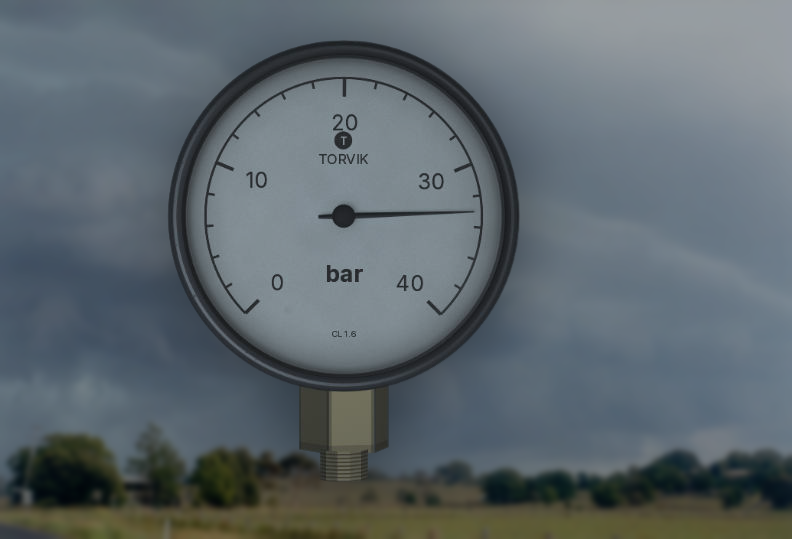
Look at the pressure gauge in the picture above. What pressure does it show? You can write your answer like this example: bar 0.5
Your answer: bar 33
